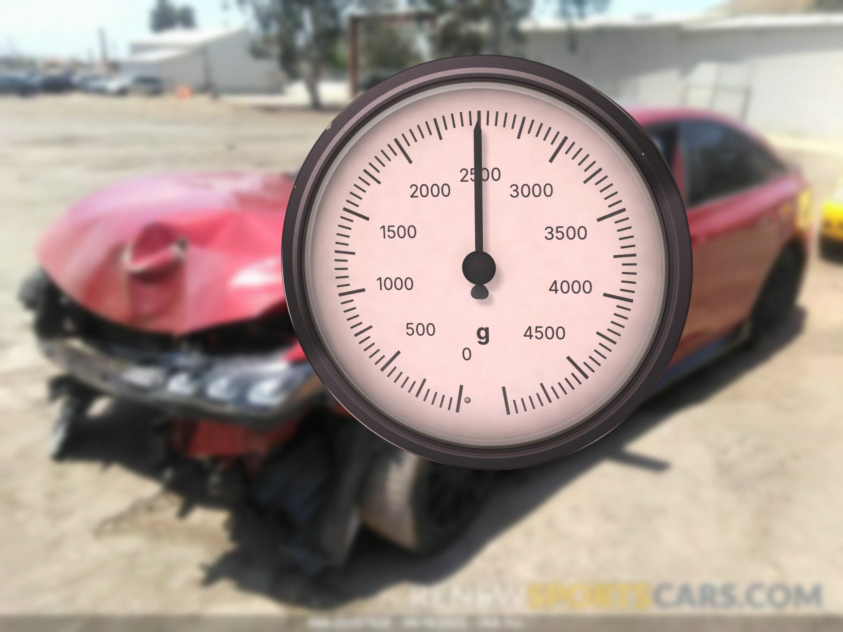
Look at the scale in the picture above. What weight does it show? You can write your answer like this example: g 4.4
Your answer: g 2500
